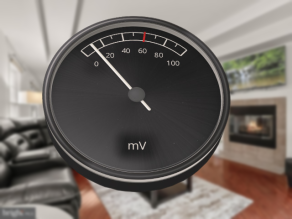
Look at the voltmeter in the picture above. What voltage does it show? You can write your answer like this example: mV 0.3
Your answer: mV 10
